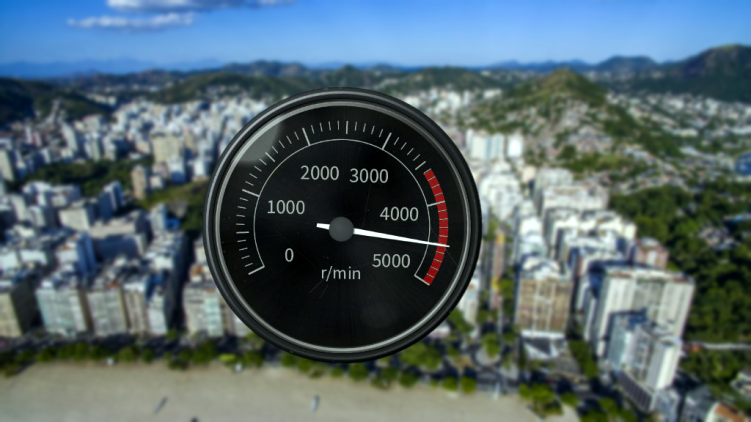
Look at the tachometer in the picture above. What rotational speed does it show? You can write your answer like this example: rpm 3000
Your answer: rpm 4500
